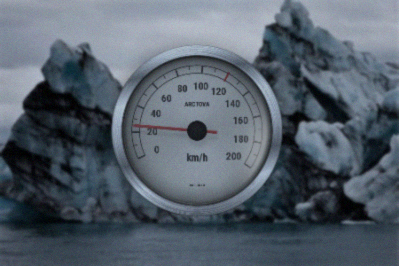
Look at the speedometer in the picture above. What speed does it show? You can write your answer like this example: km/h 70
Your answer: km/h 25
